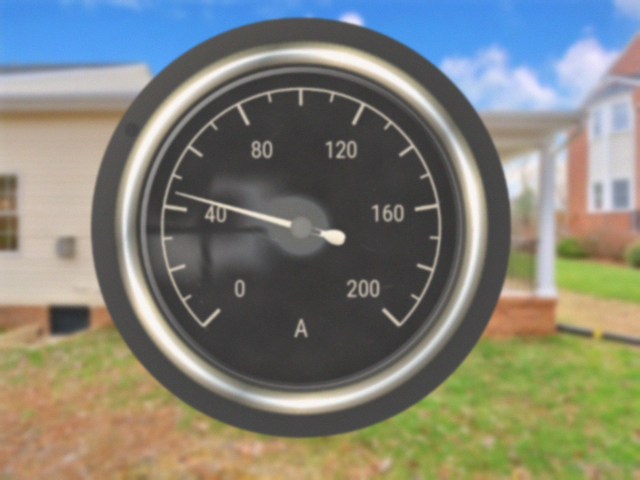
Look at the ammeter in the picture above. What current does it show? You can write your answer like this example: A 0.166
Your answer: A 45
